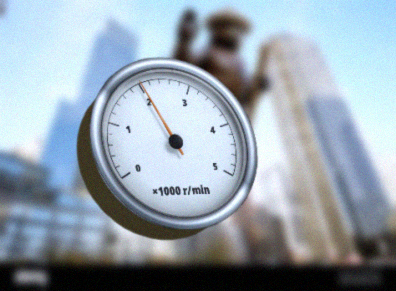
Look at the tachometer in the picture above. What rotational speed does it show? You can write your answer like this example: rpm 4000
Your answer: rpm 2000
